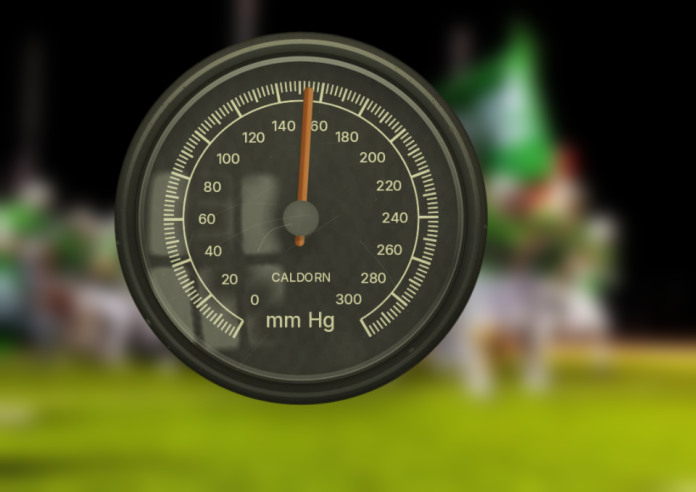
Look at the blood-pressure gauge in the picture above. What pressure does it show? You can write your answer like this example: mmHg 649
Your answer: mmHg 154
